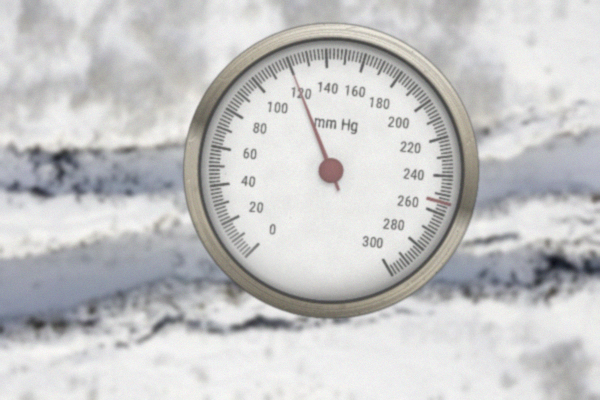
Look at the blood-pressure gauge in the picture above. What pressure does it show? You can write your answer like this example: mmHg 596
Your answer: mmHg 120
